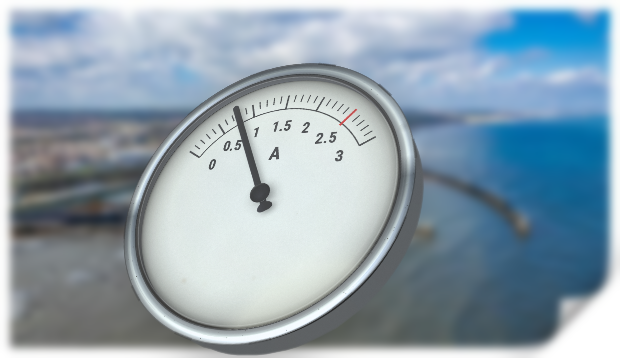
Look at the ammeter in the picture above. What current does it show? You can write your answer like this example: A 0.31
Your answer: A 0.8
